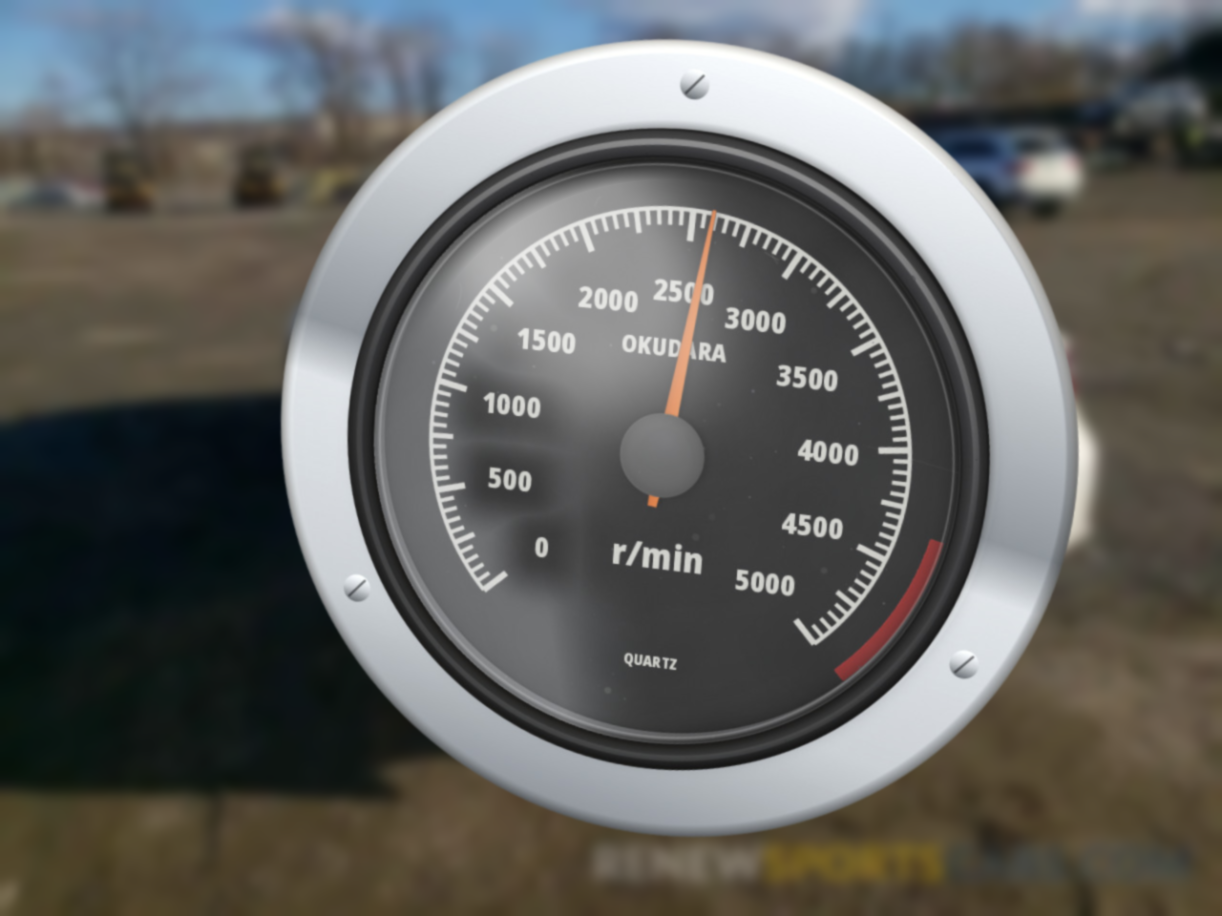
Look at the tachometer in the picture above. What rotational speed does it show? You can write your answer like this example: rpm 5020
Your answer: rpm 2600
